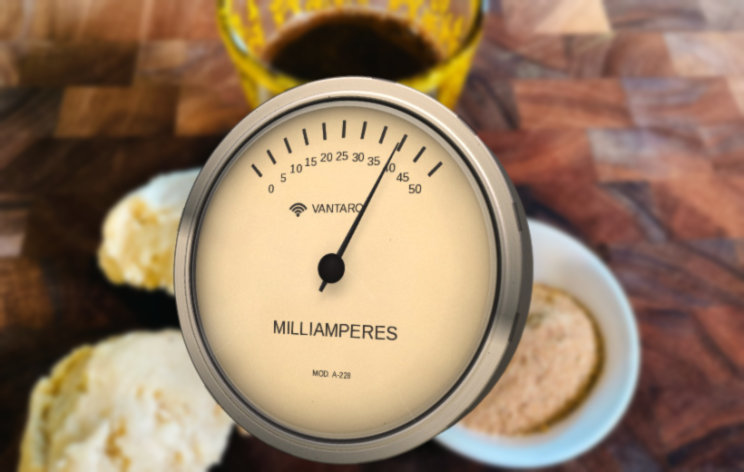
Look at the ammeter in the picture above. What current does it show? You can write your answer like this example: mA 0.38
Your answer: mA 40
